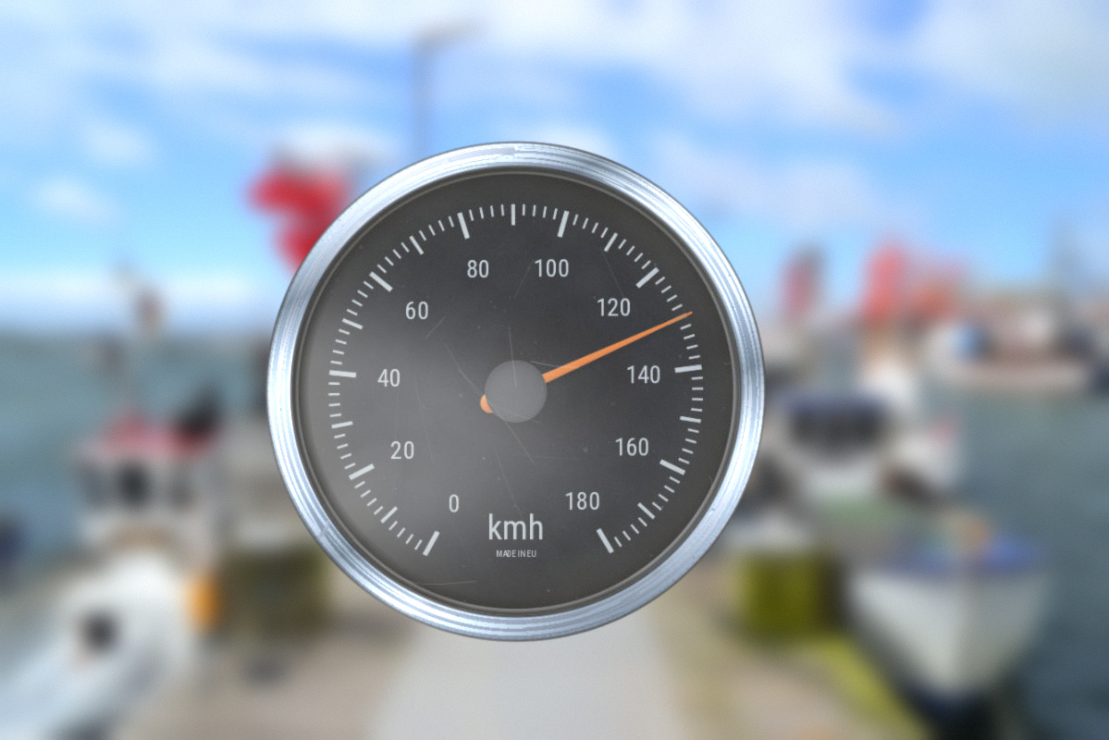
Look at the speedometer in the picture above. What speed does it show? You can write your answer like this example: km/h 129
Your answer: km/h 130
